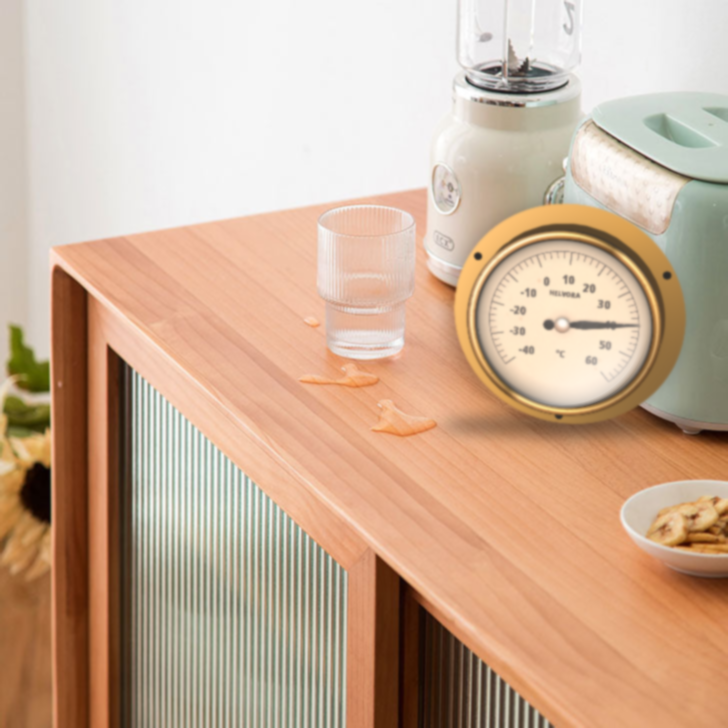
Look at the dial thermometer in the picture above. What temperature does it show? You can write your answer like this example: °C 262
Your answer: °C 40
